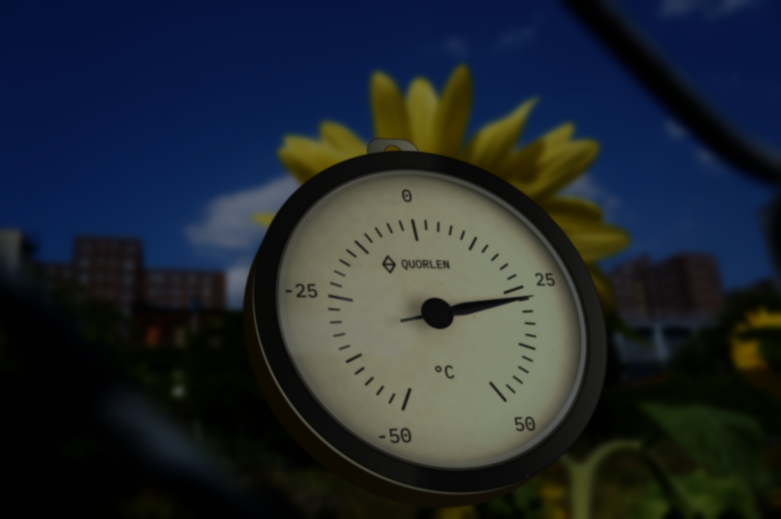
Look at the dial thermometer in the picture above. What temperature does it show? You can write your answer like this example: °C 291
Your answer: °C 27.5
